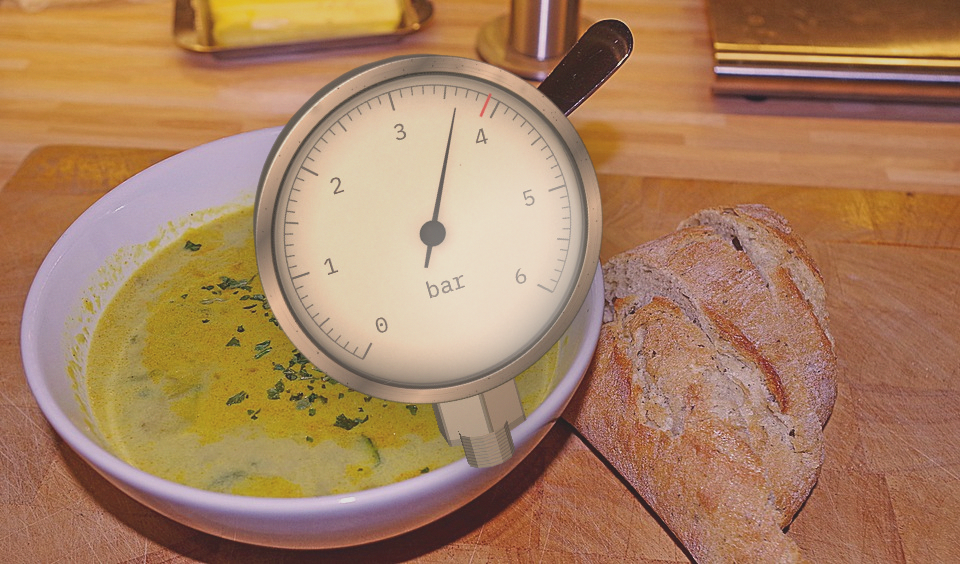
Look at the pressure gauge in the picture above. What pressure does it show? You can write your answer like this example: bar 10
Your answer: bar 3.6
